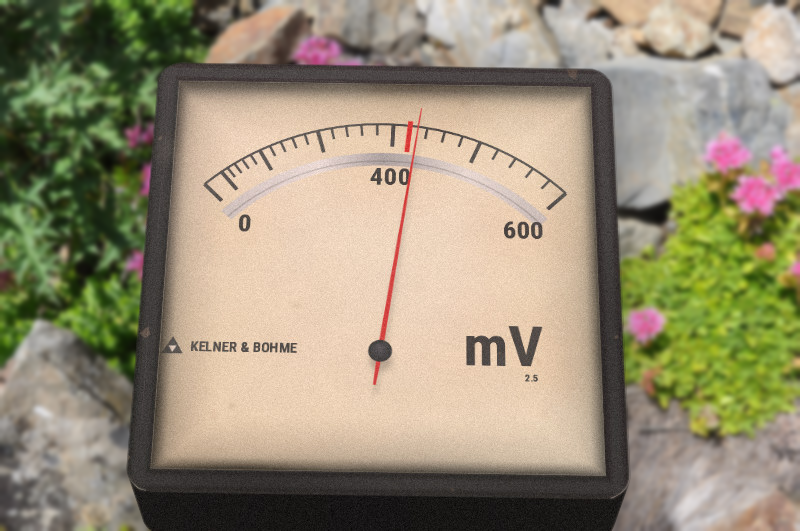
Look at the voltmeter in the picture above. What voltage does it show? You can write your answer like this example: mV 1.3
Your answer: mV 430
